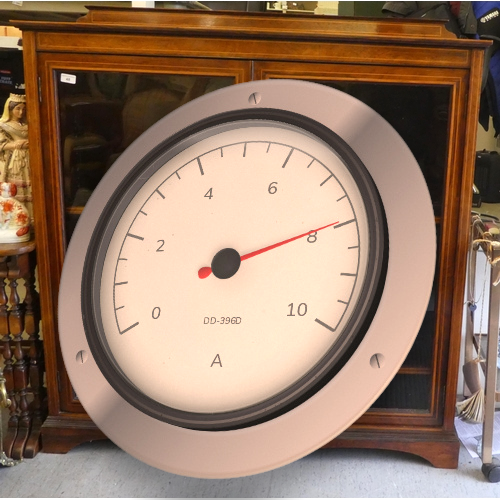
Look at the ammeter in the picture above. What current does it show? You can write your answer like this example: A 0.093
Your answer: A 8
